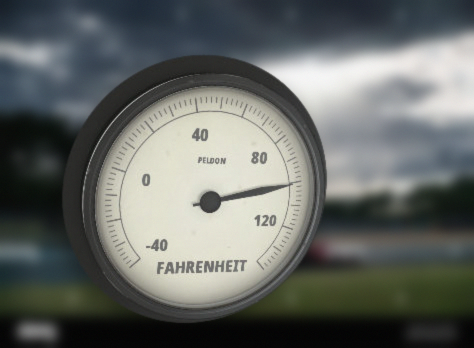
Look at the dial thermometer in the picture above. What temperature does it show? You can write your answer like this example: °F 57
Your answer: °F 100
